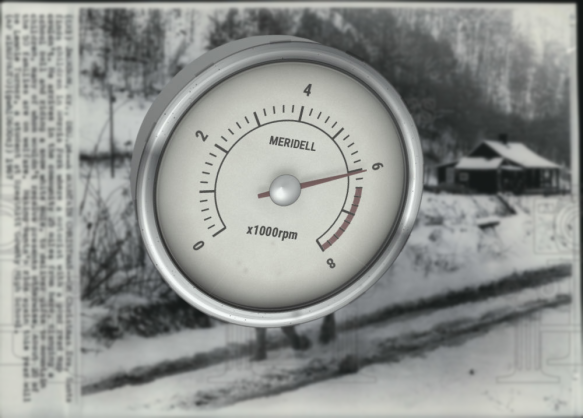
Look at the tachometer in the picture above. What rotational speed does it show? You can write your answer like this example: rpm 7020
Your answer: rpm 6000
